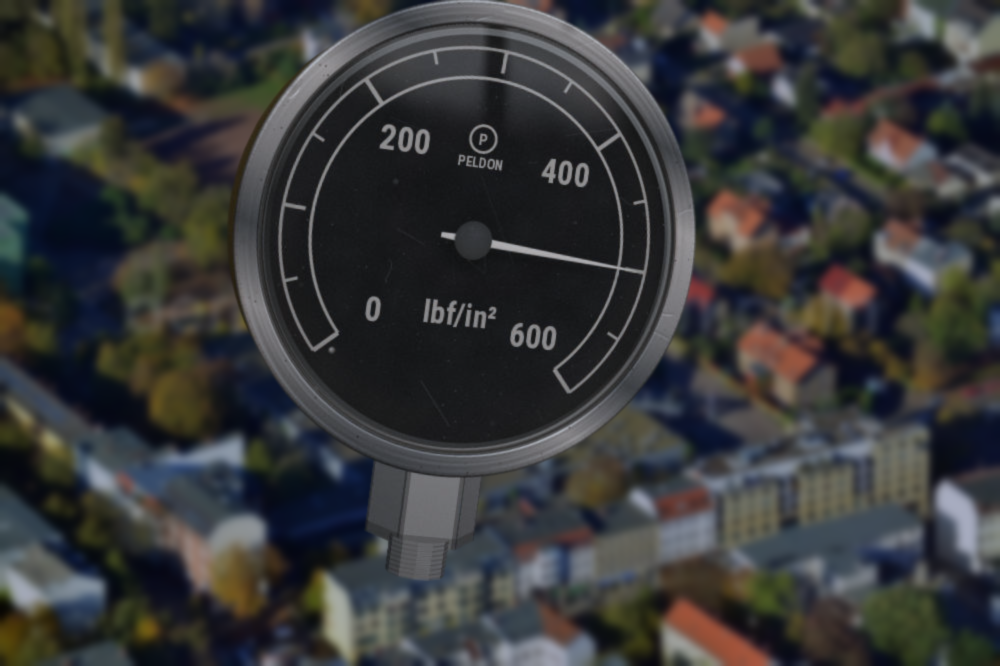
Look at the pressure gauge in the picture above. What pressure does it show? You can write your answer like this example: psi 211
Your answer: psi 500
